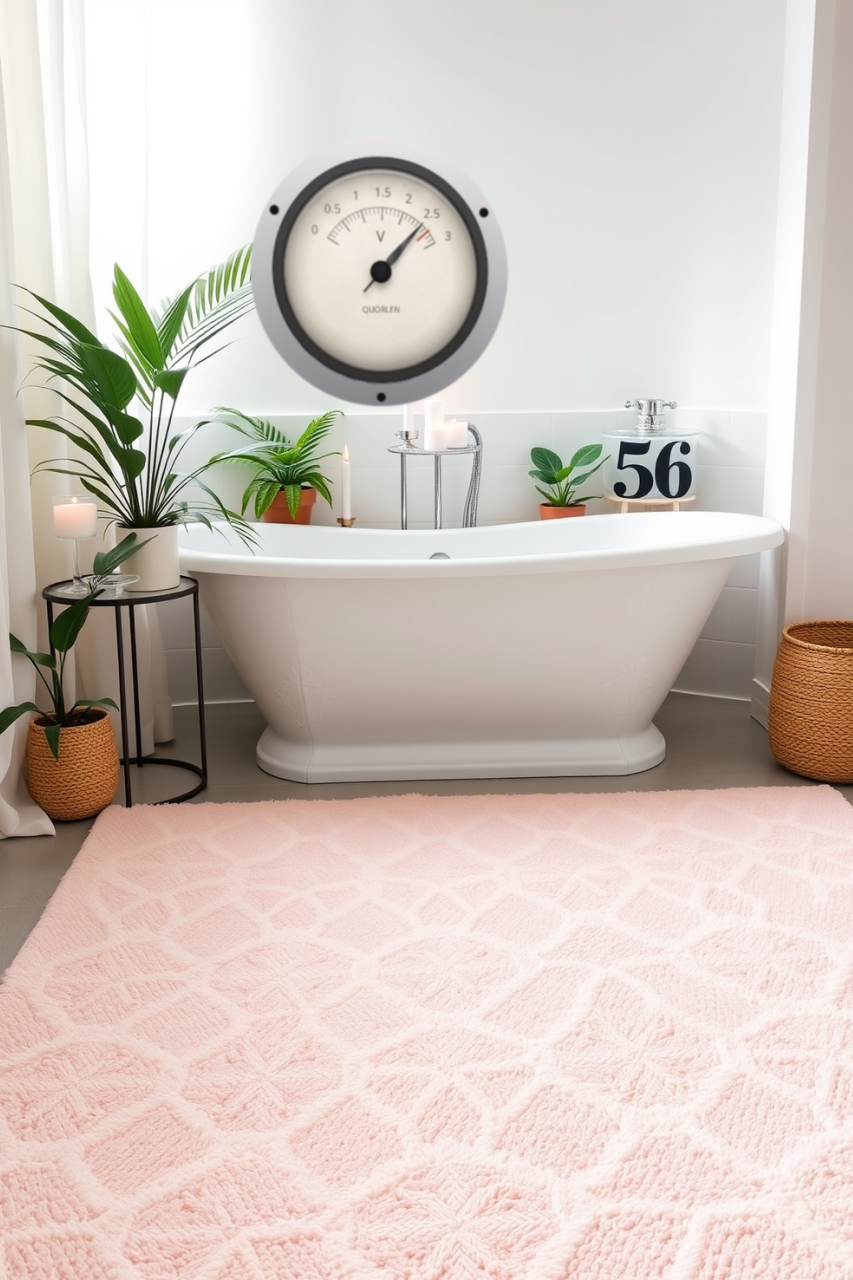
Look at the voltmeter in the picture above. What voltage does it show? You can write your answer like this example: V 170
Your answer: V 2.5
